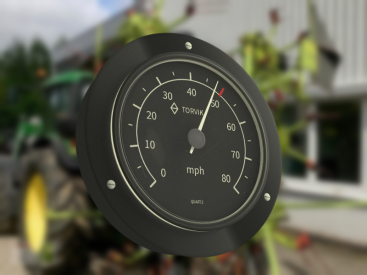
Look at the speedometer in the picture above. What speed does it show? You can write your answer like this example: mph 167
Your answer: mph 47.5
